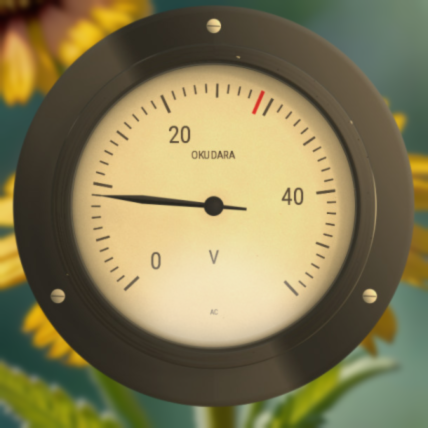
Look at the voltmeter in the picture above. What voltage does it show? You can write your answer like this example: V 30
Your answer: V 9
